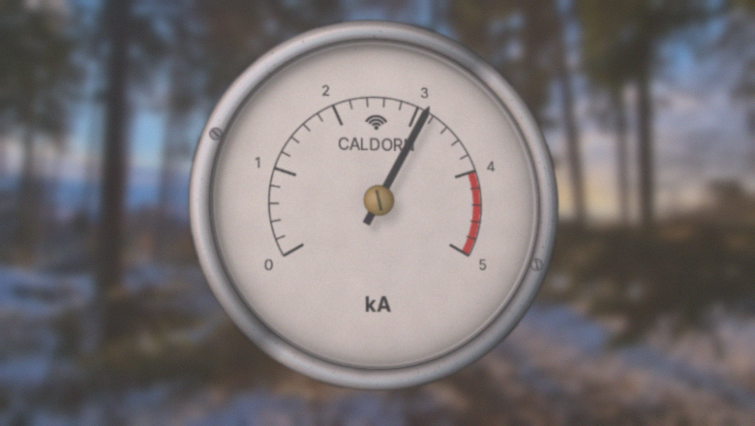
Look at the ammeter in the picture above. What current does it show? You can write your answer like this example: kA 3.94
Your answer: kA 3.1
